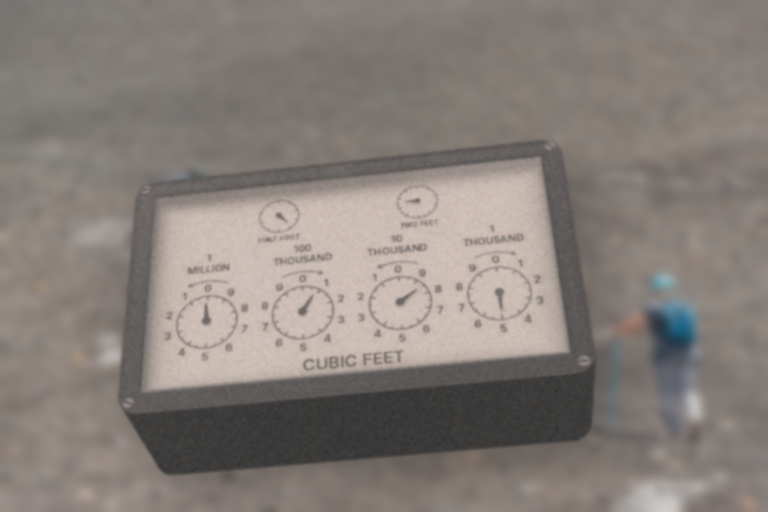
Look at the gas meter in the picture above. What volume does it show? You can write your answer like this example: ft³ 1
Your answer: ft³ 8500
